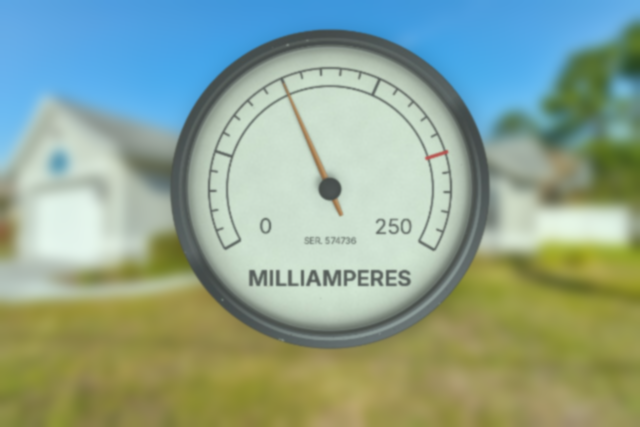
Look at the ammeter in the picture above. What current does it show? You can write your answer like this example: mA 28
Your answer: mA 100
